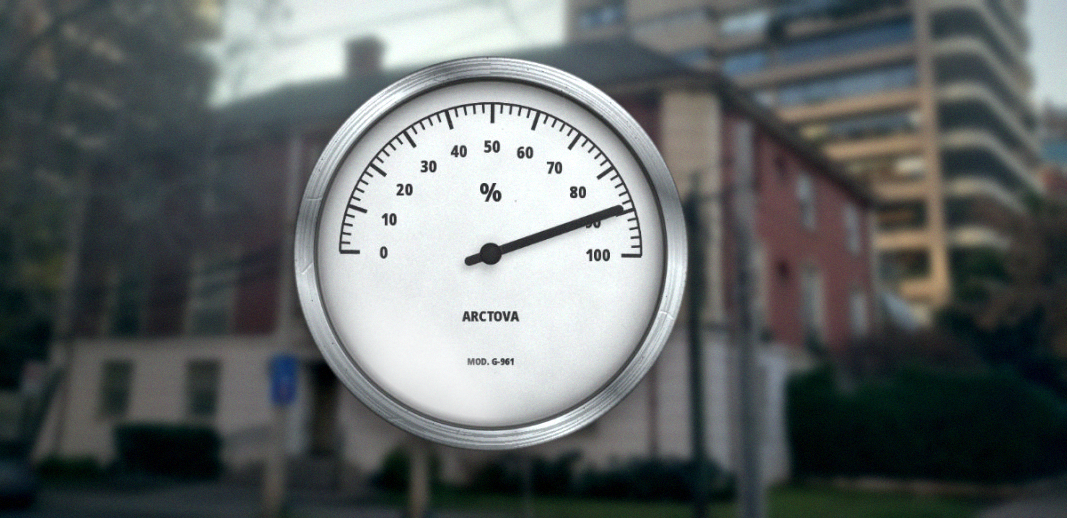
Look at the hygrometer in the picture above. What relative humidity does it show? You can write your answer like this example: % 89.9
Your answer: % 89
